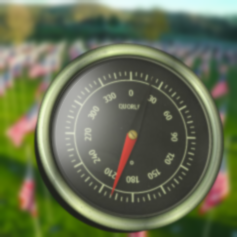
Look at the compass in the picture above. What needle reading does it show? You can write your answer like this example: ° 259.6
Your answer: ° 200
